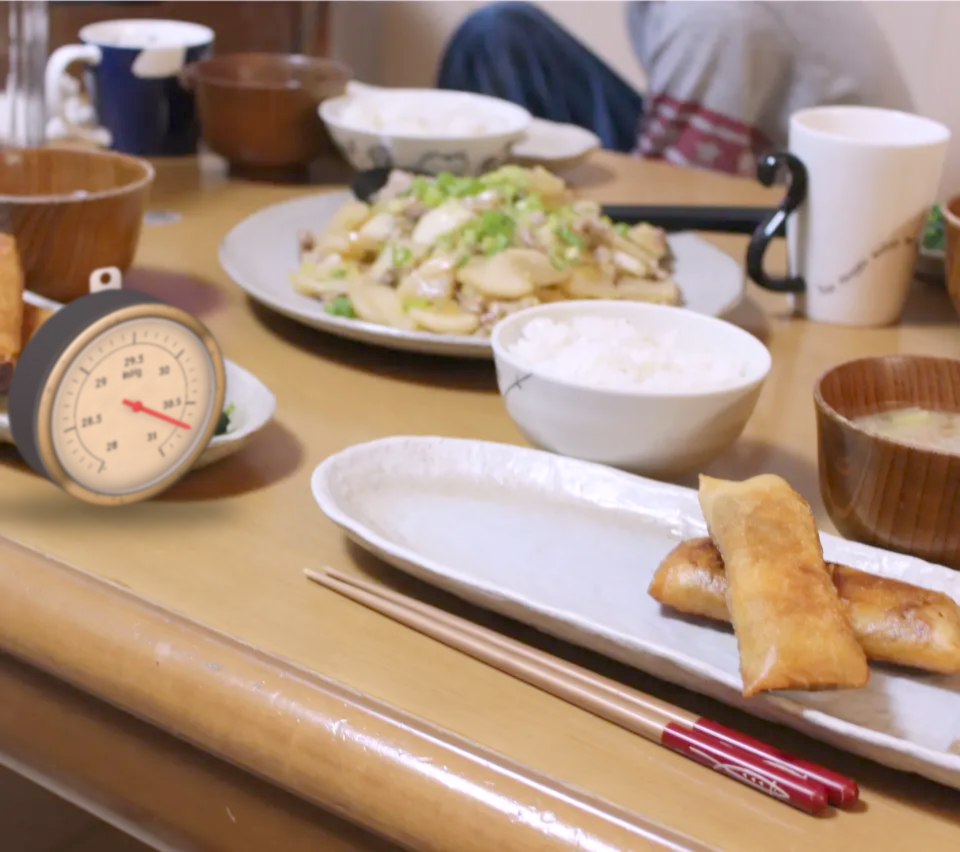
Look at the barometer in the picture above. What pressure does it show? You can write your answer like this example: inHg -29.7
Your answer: inHg 30.7
